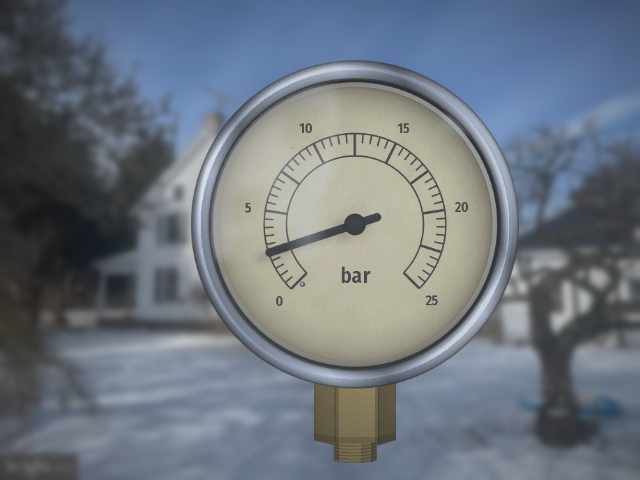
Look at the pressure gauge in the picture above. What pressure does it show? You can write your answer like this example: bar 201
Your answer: bar 2.5
